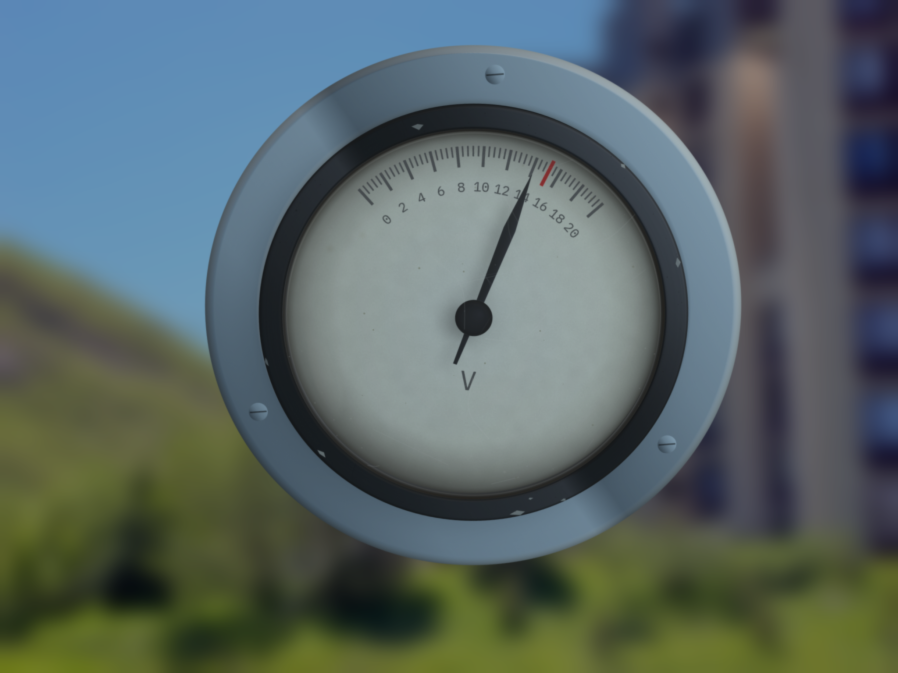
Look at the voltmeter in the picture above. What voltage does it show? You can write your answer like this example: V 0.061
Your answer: V 14
